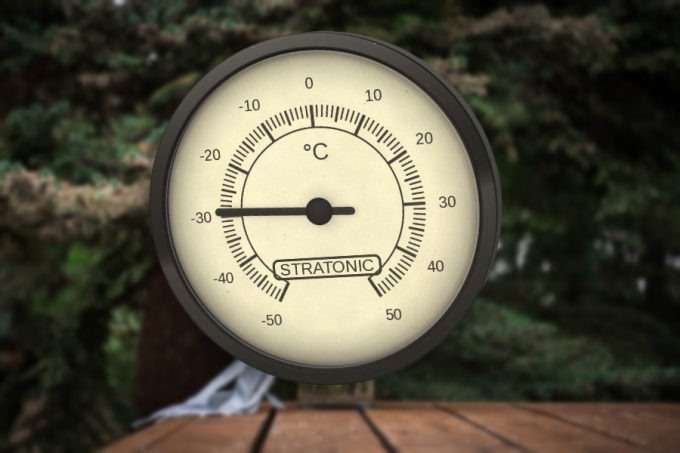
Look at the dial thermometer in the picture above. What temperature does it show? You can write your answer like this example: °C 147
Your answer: °C -29
